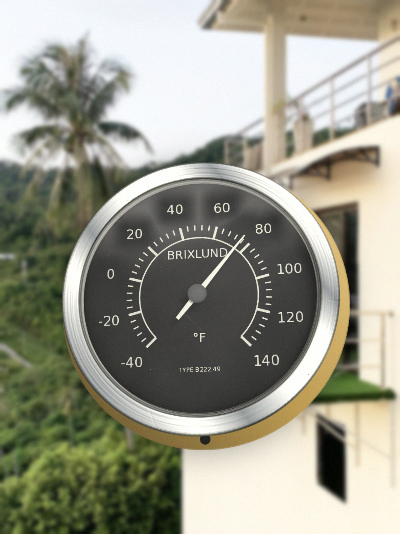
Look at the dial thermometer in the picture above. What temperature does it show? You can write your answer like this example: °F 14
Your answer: °F 76
